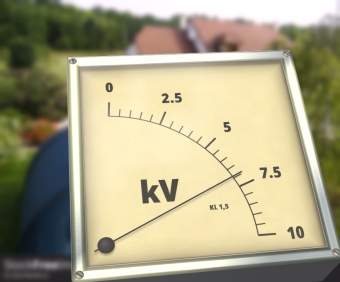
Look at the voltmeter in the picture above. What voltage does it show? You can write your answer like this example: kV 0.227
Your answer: kV 7
